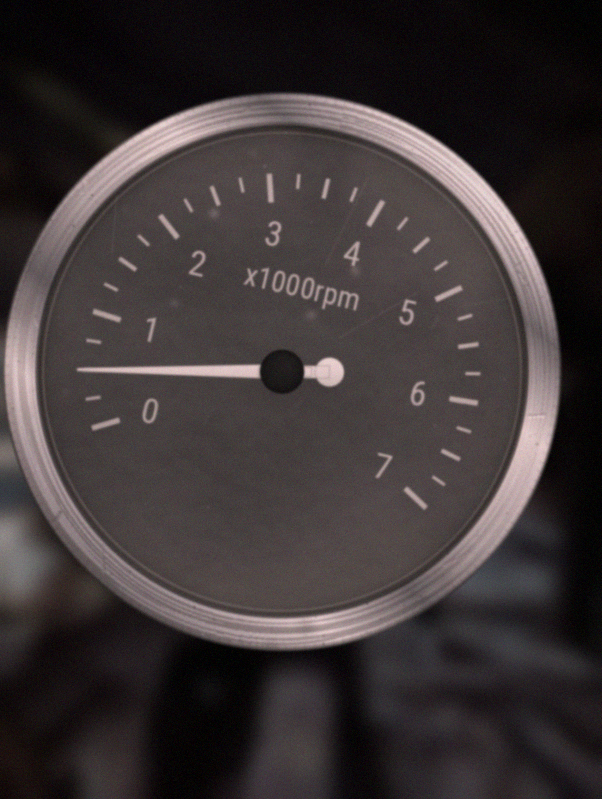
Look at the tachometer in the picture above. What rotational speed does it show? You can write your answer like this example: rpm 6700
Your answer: rpm 500
